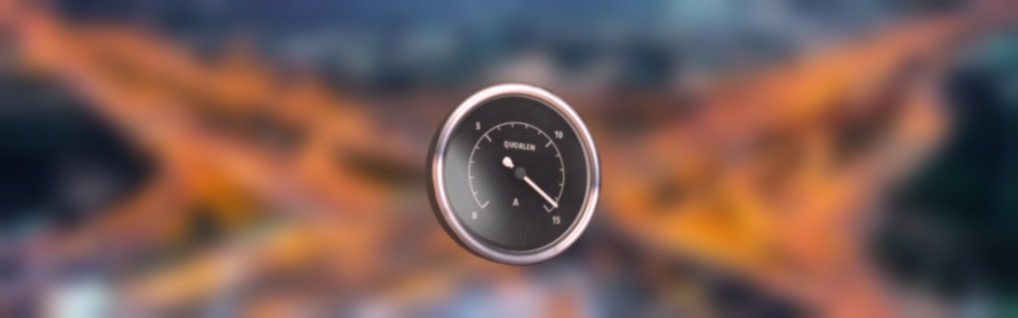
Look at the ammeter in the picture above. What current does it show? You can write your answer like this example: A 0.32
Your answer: A 14.5
